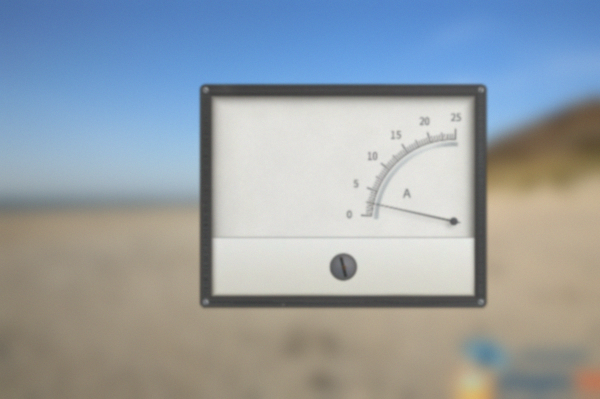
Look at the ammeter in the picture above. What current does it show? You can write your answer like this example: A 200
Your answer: A 2.5
